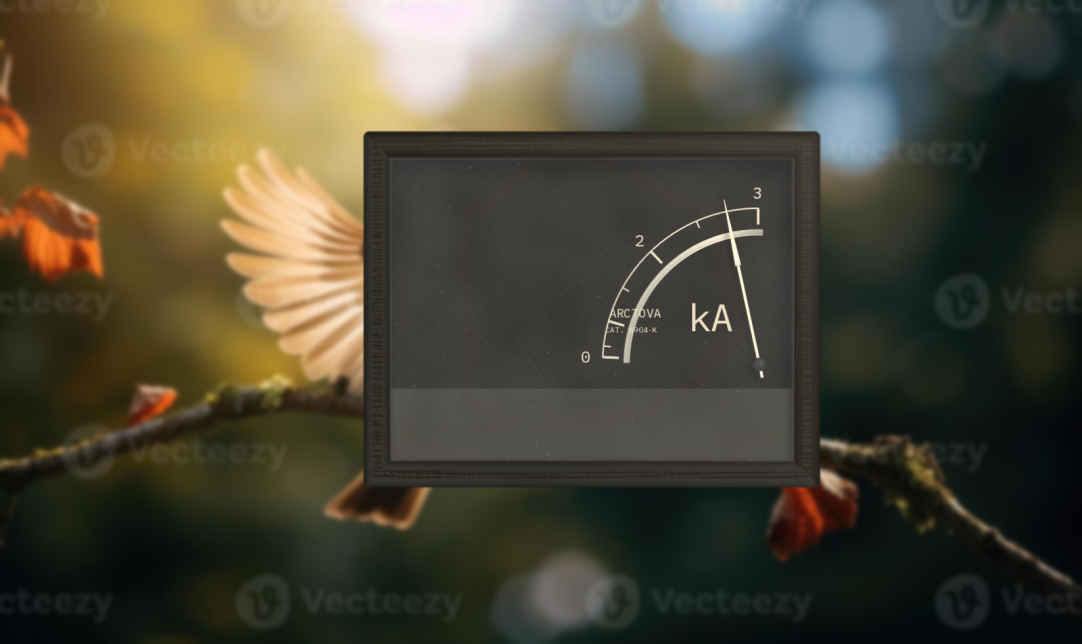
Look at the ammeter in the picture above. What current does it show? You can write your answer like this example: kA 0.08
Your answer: kA 2.75
